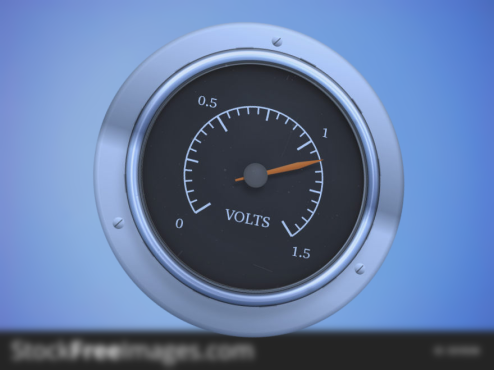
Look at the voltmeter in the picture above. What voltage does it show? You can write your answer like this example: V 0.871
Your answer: V 1.1
